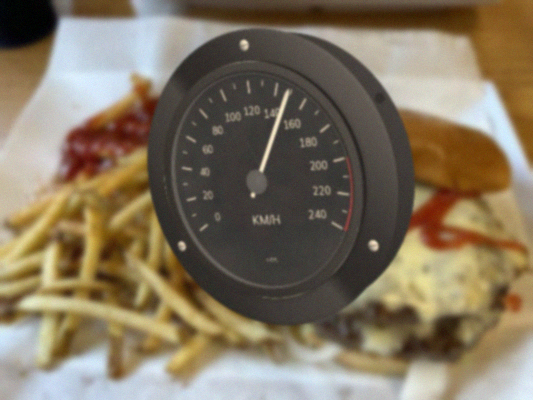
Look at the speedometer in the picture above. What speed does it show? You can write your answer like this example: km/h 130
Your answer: km/h 150
